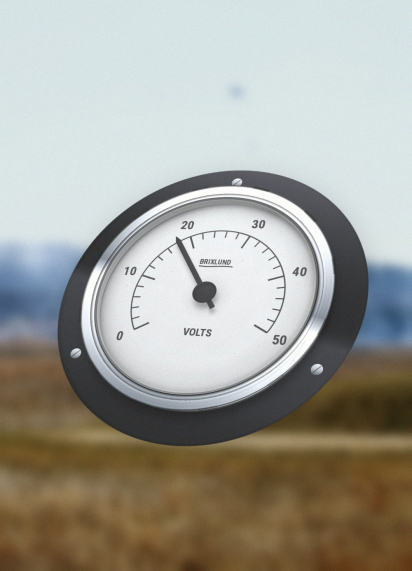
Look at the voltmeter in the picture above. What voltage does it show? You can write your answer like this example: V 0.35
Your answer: V 18
